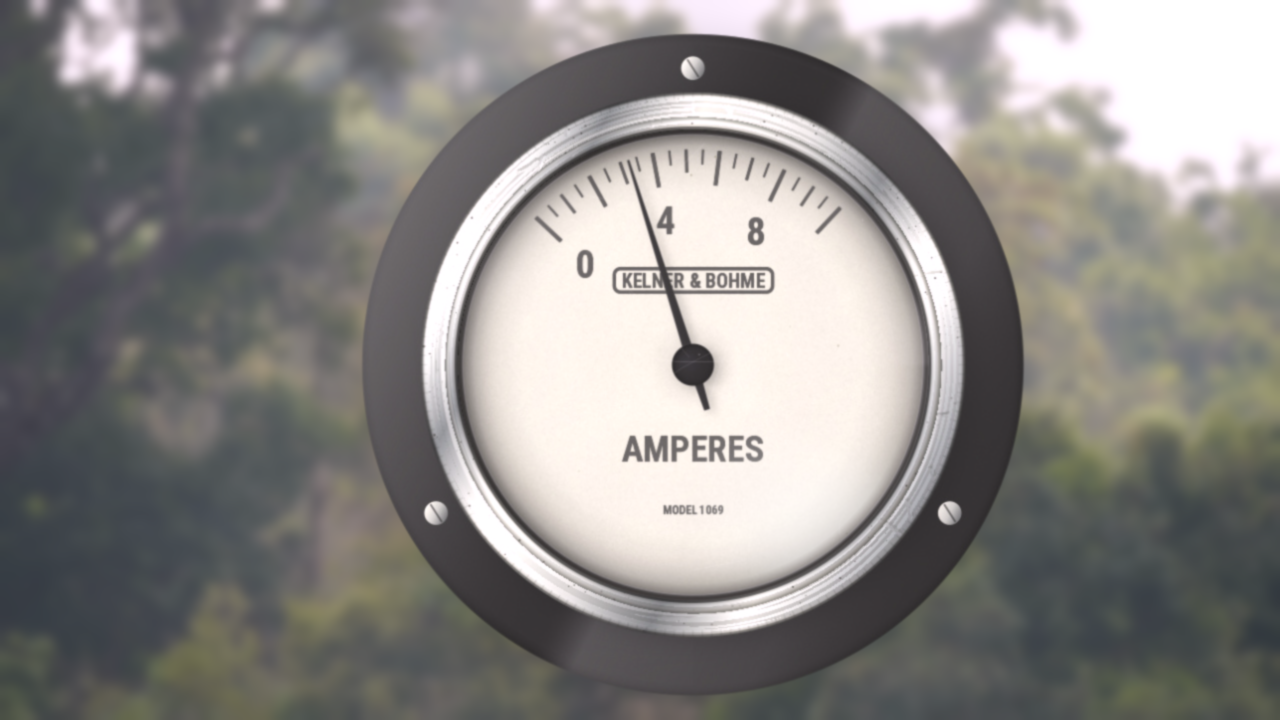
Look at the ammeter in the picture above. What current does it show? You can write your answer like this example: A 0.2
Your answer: A 3.25
